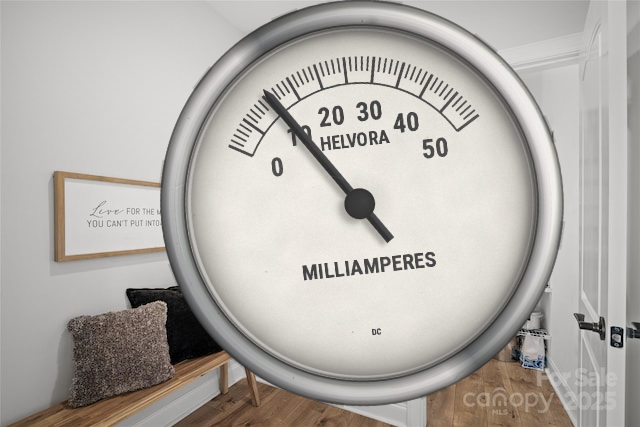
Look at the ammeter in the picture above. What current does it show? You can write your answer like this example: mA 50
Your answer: mA 11
